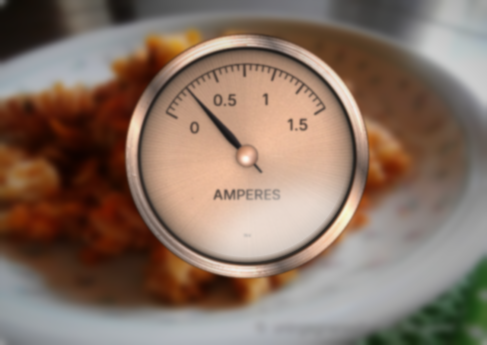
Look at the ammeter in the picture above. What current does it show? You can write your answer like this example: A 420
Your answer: A 0.25
